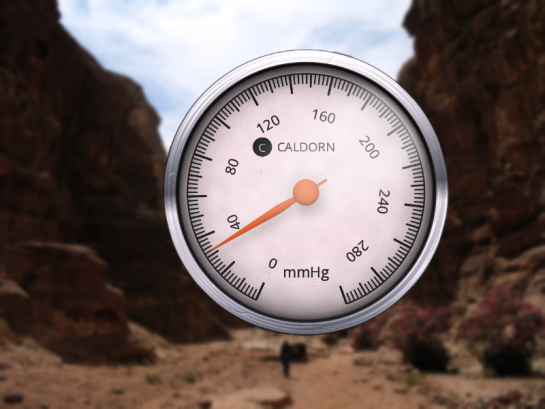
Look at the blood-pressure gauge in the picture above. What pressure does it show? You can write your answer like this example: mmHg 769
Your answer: mmHg 32
